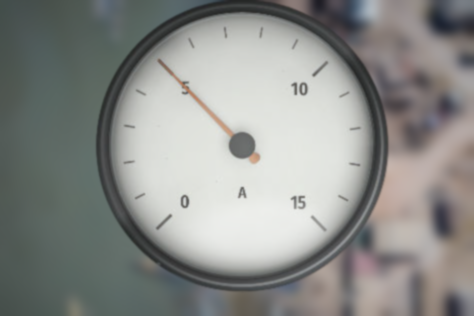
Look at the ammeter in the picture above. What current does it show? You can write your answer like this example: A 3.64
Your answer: A 5
